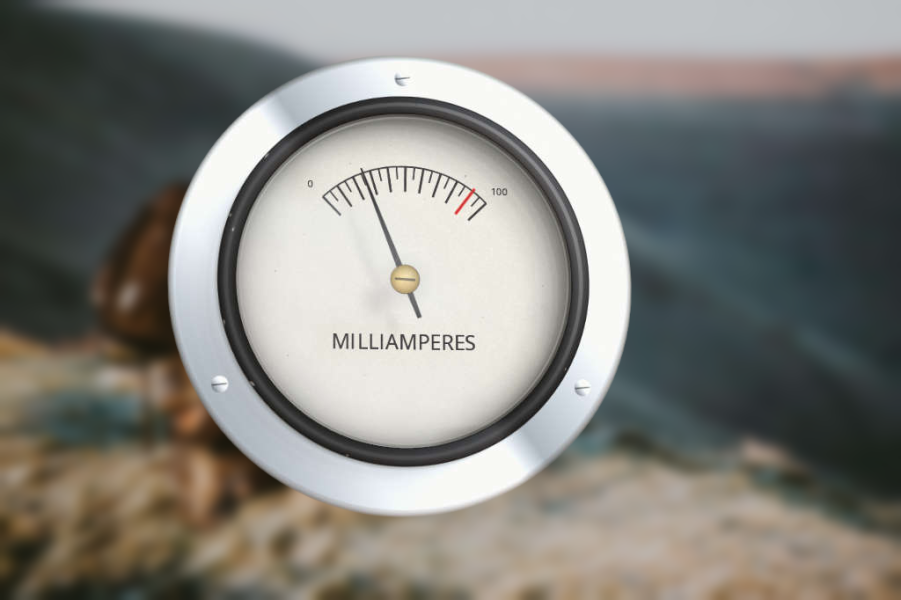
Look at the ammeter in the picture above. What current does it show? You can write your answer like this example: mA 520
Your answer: mA 25
